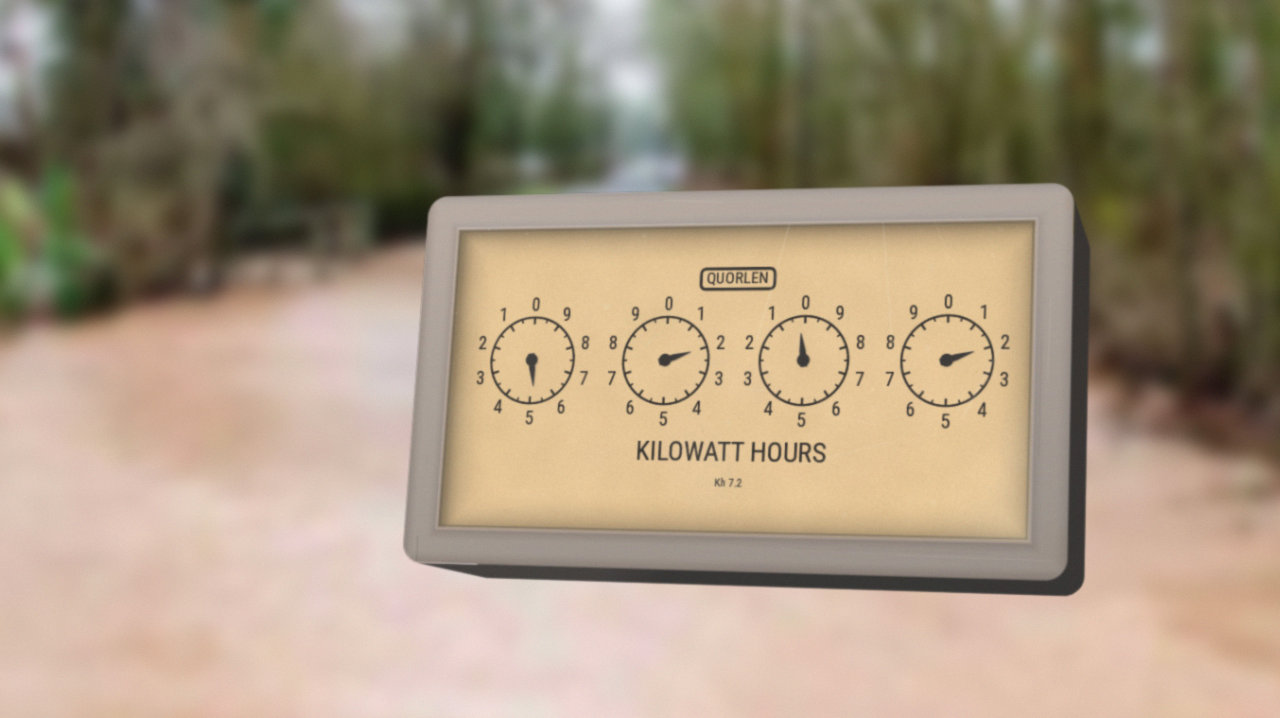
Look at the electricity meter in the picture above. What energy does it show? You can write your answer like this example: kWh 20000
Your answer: kWh 5202
